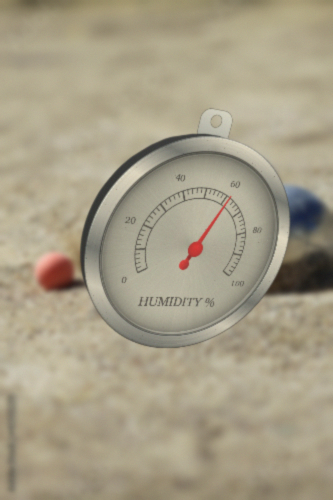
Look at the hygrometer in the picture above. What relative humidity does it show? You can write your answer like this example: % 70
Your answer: % 60
